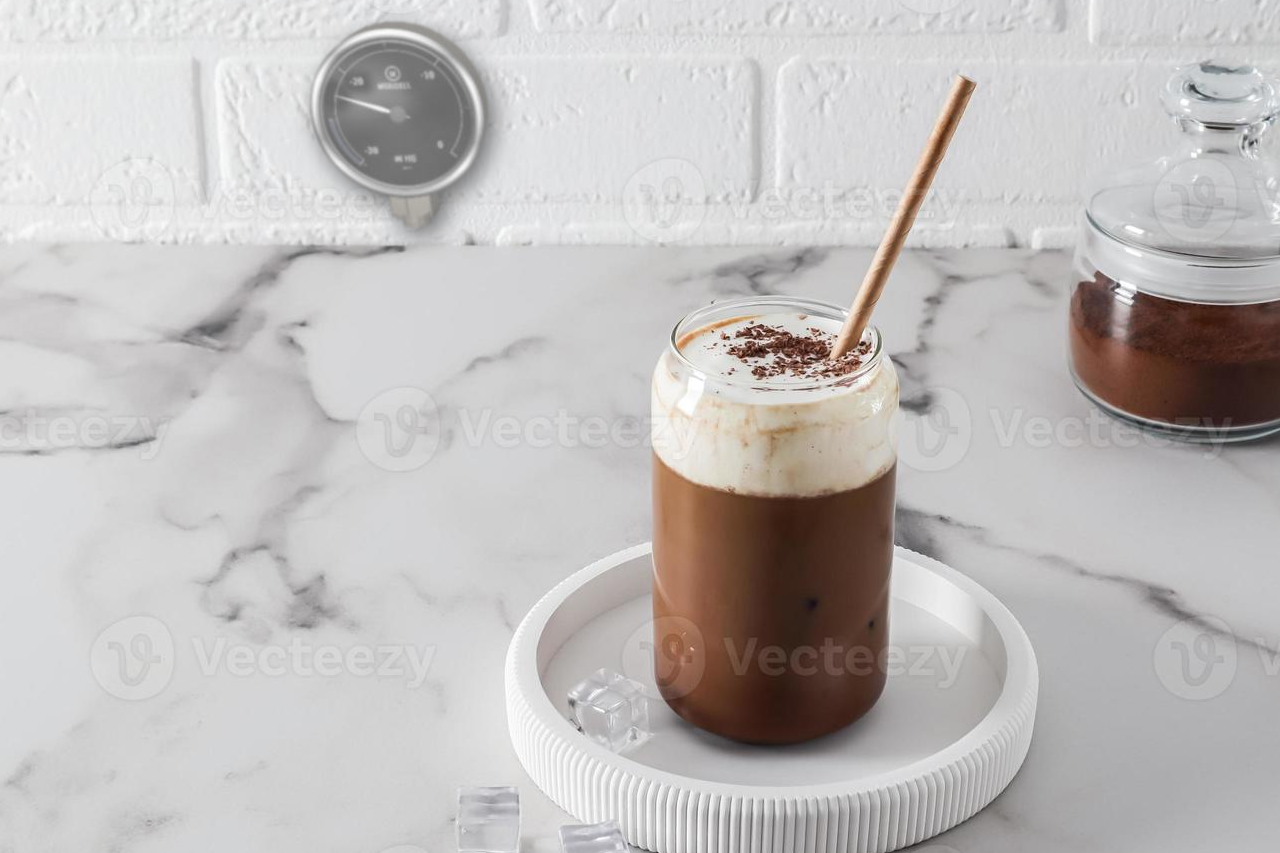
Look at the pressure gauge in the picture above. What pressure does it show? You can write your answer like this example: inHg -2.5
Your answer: inHg -22.5
